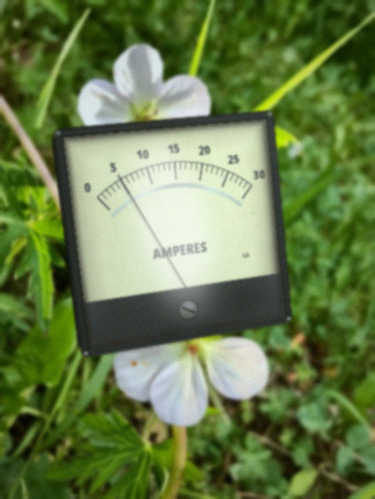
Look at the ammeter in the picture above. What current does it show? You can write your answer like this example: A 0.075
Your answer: A 5
